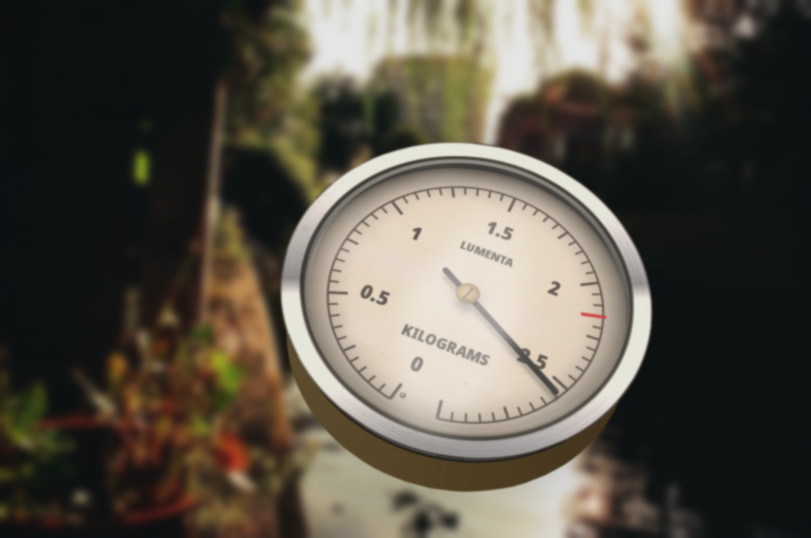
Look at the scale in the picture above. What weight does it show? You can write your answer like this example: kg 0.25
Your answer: kg 2.55
